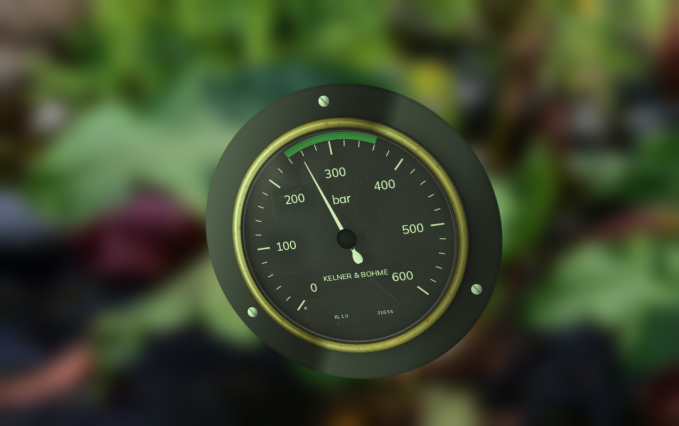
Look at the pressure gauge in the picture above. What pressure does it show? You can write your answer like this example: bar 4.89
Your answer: bar 260
